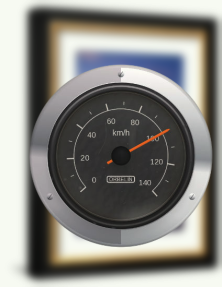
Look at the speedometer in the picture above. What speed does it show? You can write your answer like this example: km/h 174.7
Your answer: km/h 100
